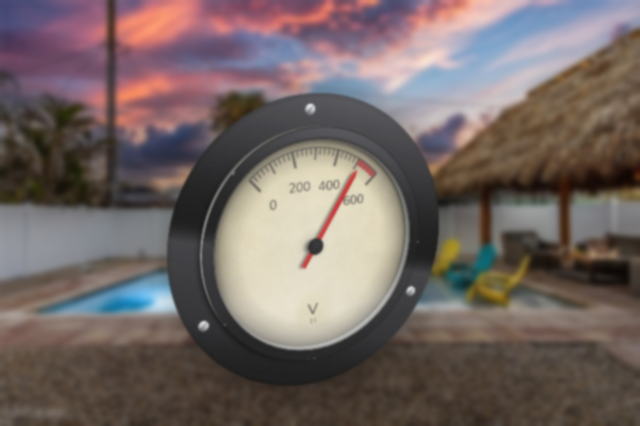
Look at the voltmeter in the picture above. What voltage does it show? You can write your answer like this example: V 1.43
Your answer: V 500
